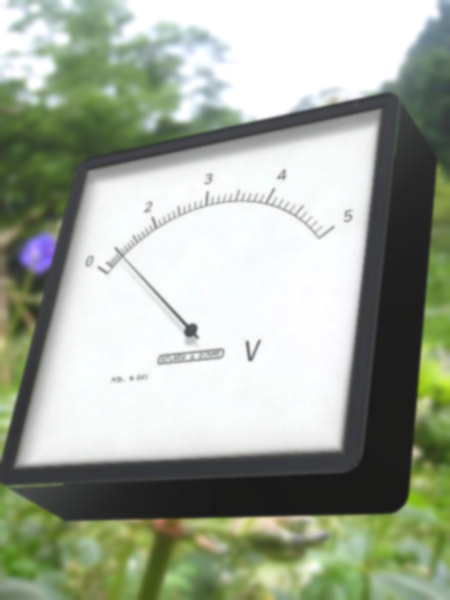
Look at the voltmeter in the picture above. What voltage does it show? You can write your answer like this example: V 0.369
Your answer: V 1
